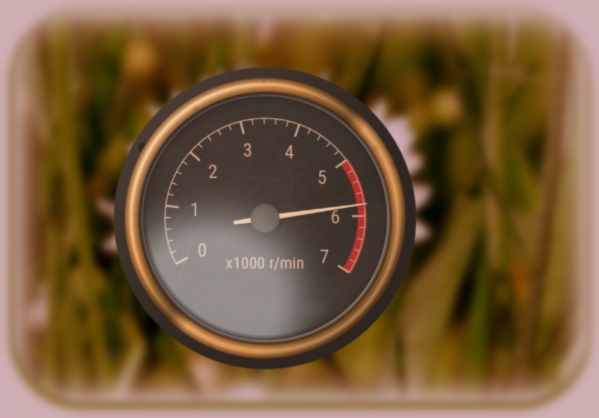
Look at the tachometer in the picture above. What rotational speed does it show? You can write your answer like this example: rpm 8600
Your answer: rpm 5800
